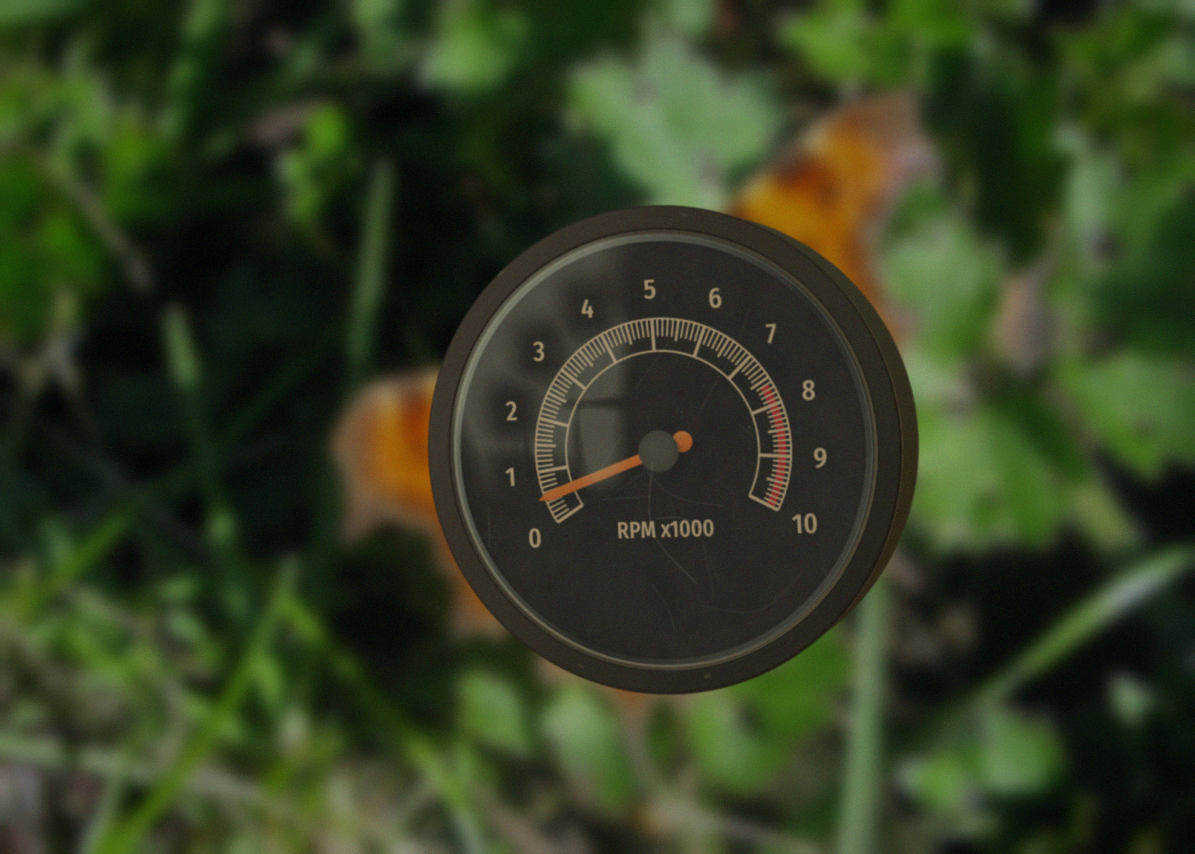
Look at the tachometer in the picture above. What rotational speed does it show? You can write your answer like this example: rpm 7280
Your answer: rpm 500
